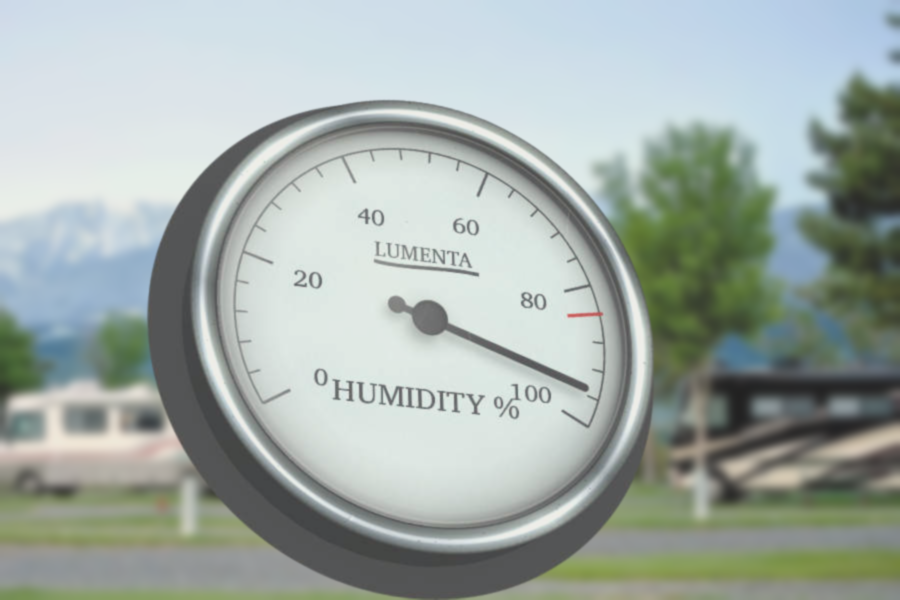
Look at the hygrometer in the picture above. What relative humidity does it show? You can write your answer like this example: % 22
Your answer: % 96
